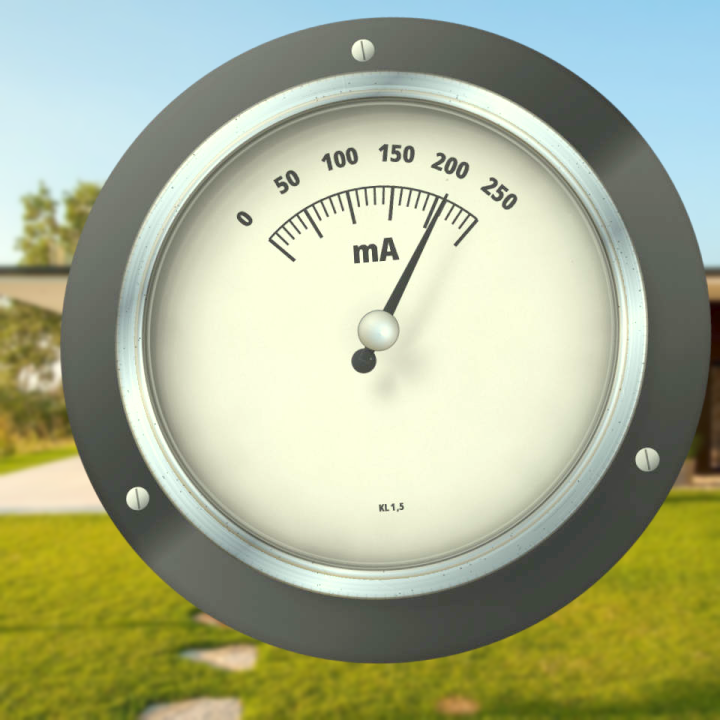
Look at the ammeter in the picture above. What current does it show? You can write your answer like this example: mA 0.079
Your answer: mA 210
